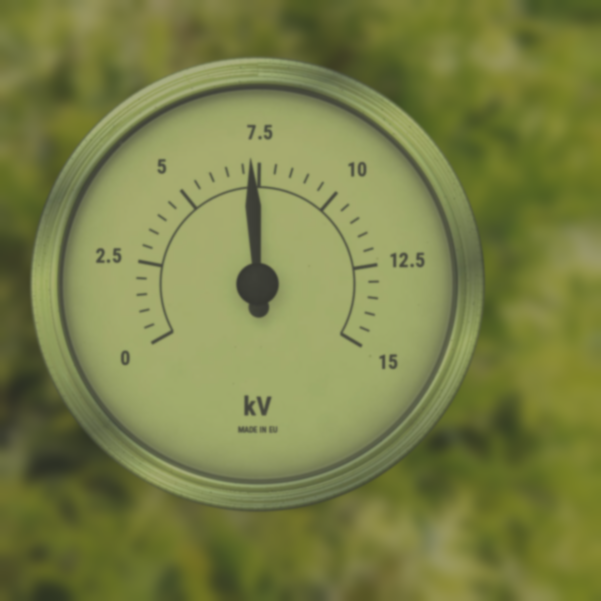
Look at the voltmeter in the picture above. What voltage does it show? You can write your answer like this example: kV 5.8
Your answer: kV 7.25
